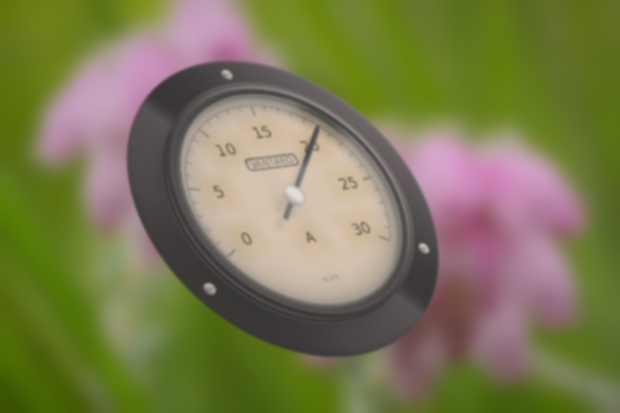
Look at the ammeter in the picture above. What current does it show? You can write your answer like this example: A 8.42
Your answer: A 20
